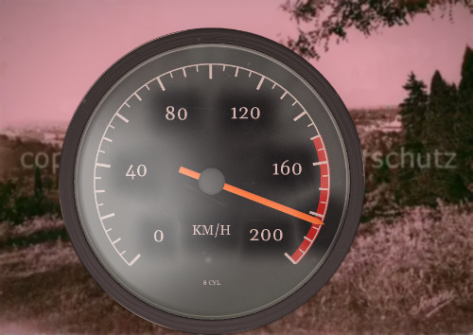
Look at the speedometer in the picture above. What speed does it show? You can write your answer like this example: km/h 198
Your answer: km/h 182.5
